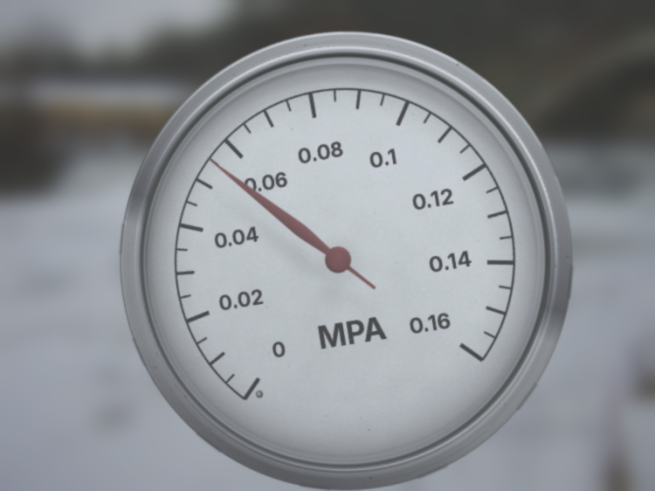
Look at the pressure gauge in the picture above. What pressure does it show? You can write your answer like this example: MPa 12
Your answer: MPa 0.055
